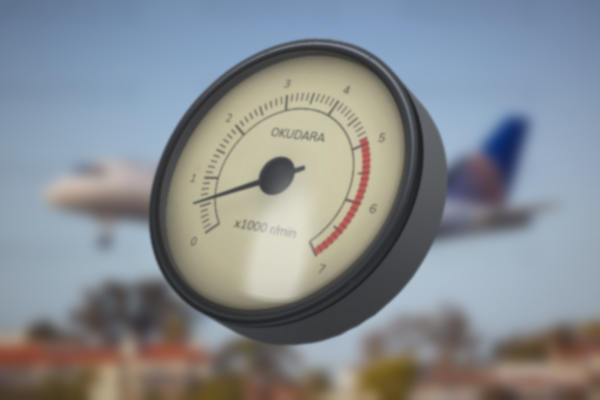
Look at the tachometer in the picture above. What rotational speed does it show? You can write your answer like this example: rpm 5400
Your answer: rpm 500
